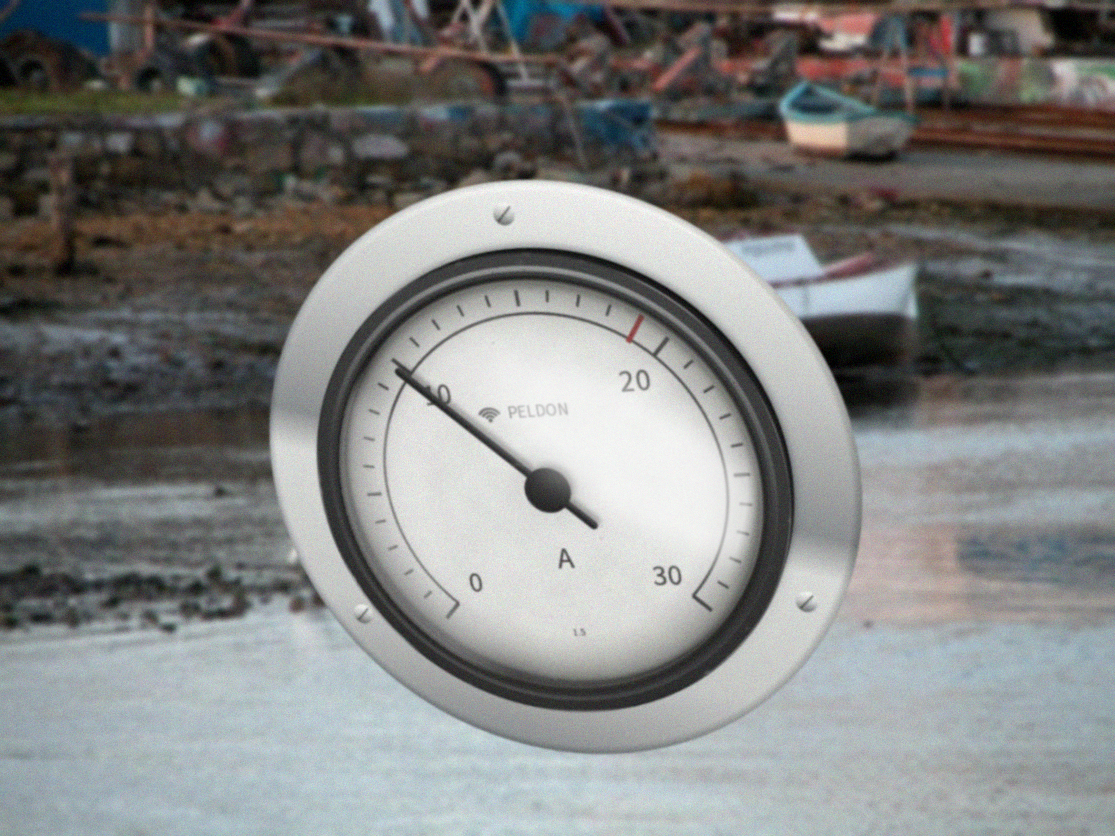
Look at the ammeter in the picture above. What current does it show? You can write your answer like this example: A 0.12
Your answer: A 10
